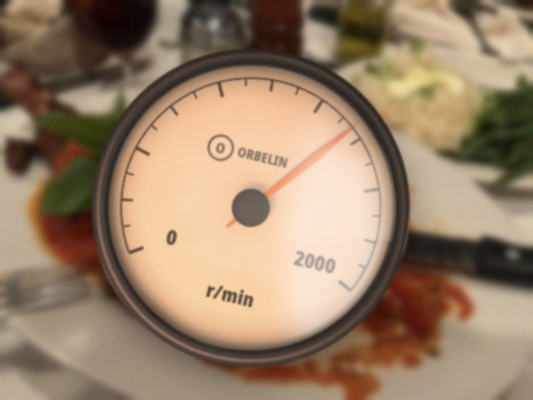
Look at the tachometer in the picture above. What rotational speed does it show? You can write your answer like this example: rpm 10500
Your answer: rpm 1350
